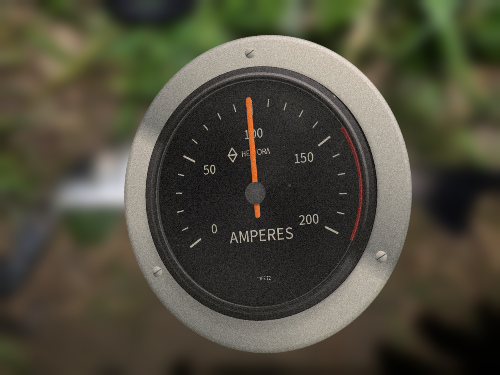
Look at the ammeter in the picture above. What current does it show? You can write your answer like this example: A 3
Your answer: A 100
